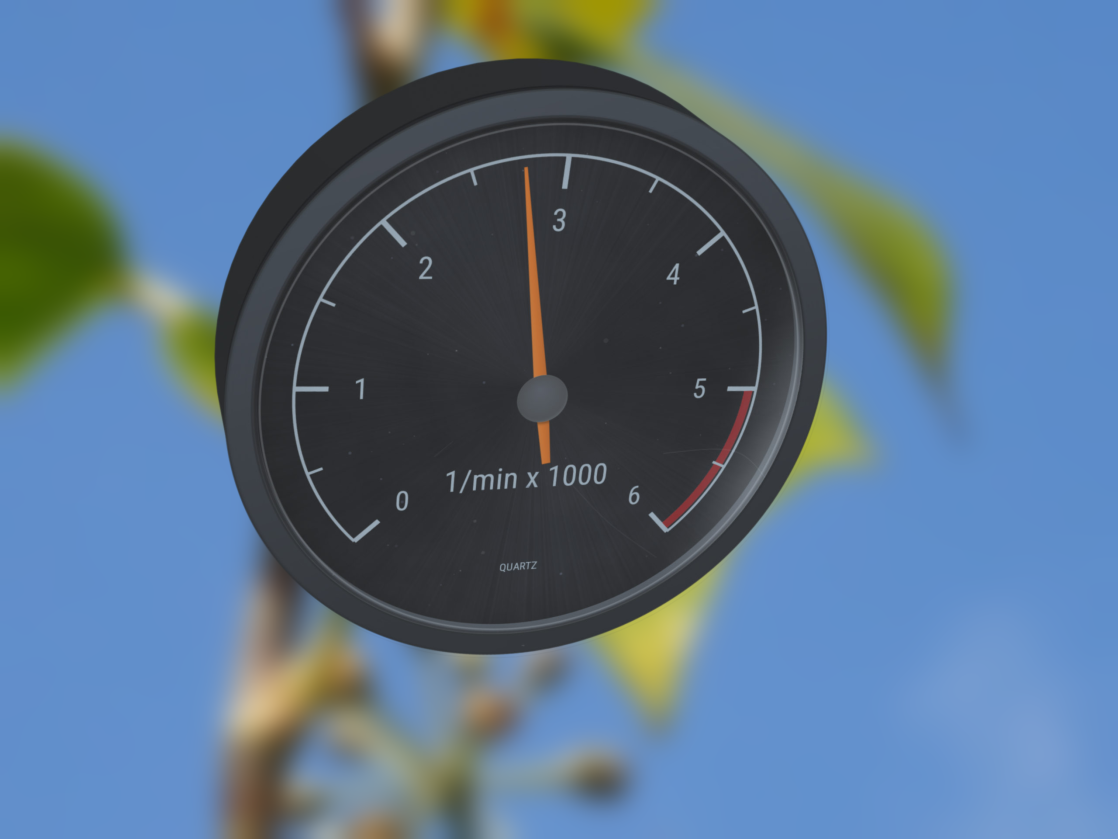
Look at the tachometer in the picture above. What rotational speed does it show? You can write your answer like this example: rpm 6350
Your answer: rpm 2750
